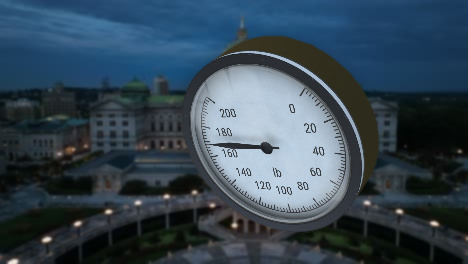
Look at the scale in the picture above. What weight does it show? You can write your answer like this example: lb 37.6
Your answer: lb 170
